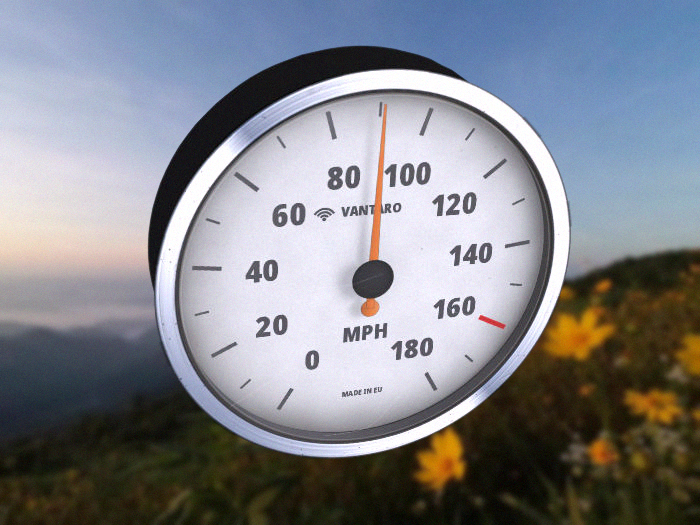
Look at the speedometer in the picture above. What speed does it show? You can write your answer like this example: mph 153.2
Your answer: mph 90
